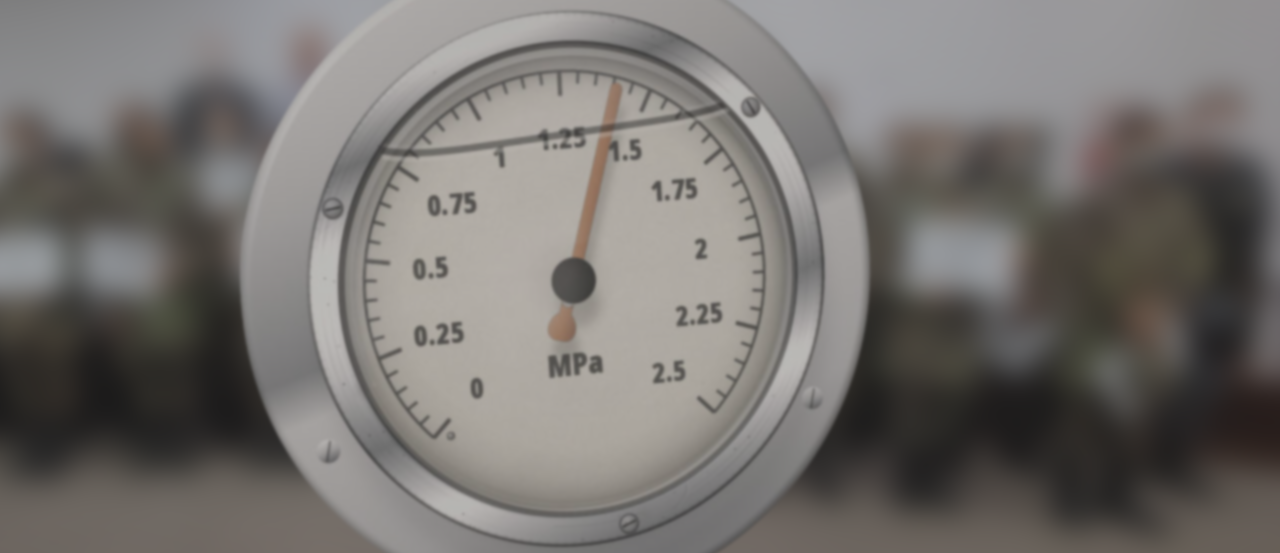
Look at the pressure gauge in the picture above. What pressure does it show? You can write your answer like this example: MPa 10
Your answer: MPa 1.4
